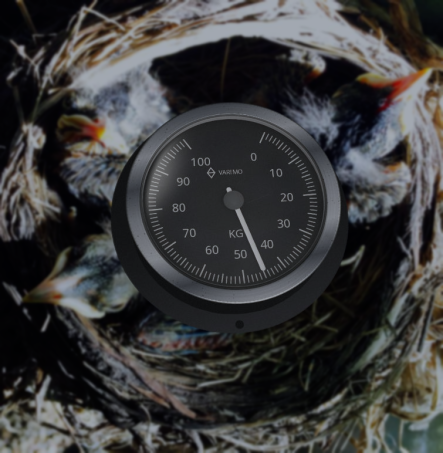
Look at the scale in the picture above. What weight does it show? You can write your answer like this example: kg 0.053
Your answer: kg 45
